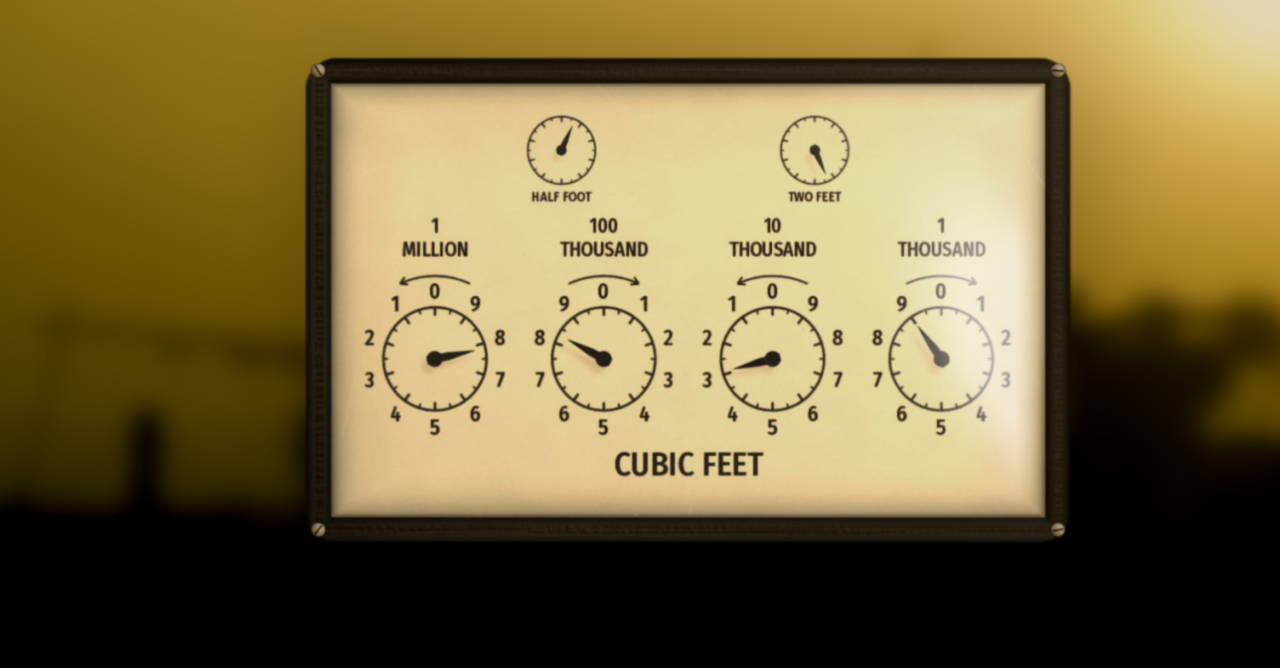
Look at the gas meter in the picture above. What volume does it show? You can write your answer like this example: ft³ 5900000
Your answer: ft³ 782900
